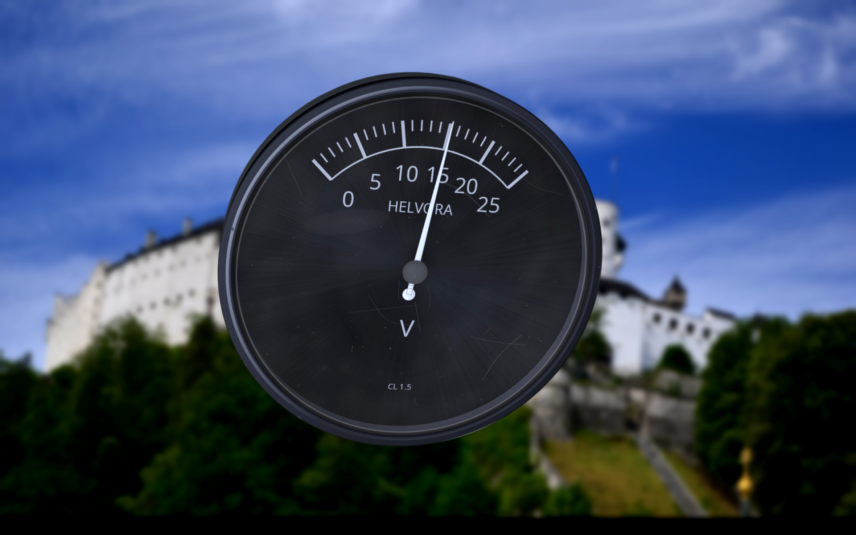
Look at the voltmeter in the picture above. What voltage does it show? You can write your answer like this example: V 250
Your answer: V 15
